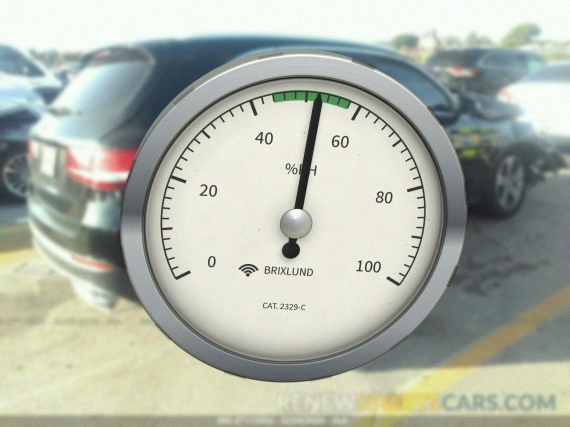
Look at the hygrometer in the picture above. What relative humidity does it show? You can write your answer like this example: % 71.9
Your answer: % 52
